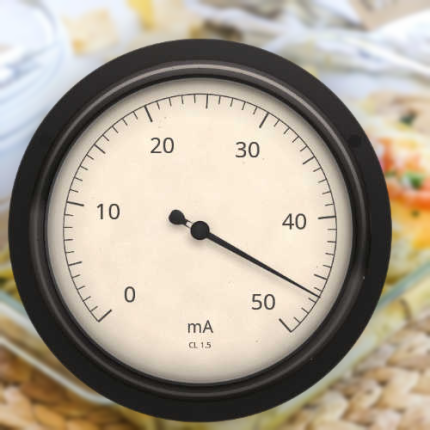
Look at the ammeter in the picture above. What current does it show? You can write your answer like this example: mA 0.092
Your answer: mA 46.5
